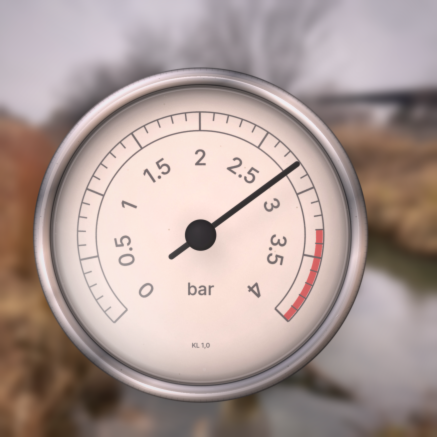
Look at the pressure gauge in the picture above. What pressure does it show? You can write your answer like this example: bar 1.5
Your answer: bar 2.8
